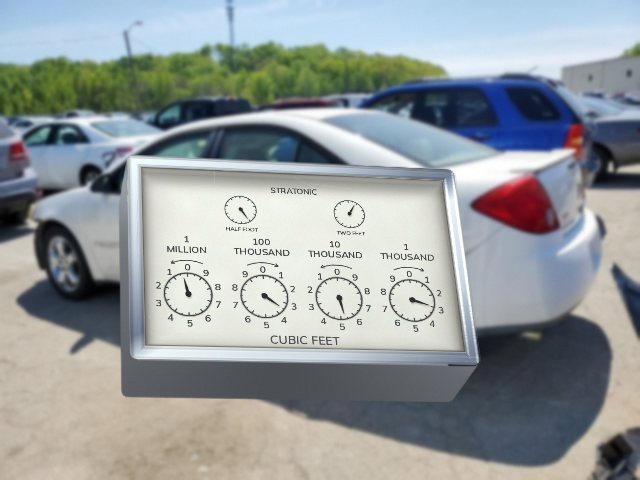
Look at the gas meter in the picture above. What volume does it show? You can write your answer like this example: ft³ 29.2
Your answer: ft³ 35300
